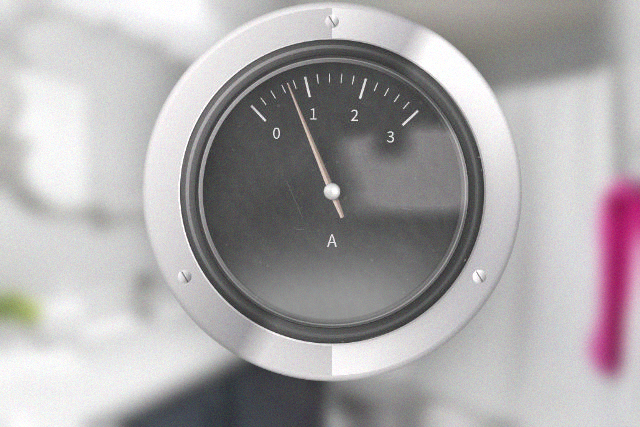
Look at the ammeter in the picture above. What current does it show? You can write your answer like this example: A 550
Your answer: A 0.7
